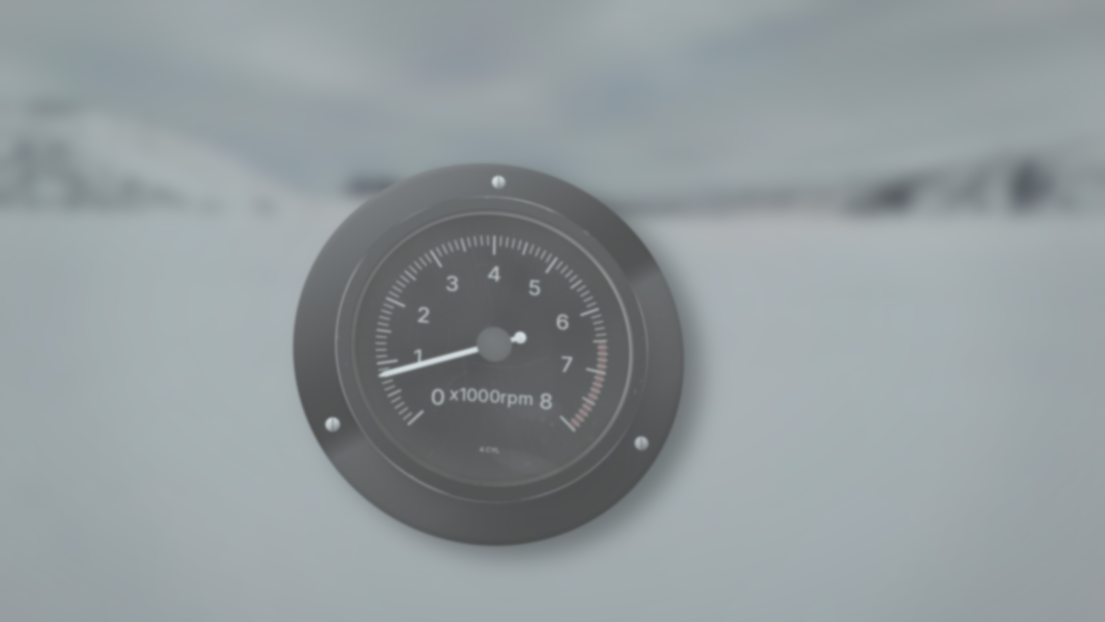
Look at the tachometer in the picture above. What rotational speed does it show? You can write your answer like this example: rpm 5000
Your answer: rpm 800
